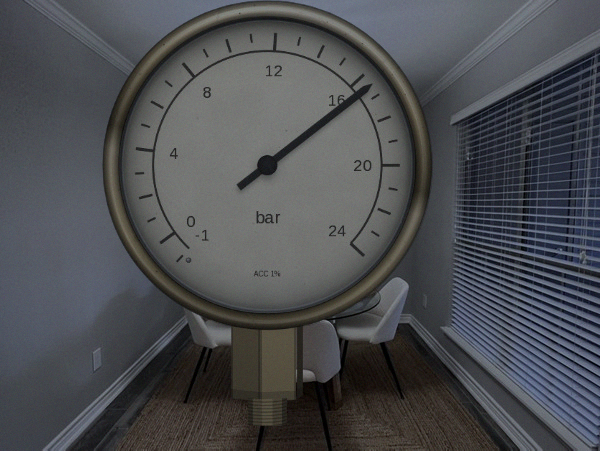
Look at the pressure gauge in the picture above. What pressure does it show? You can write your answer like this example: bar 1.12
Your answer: bar 16.5
